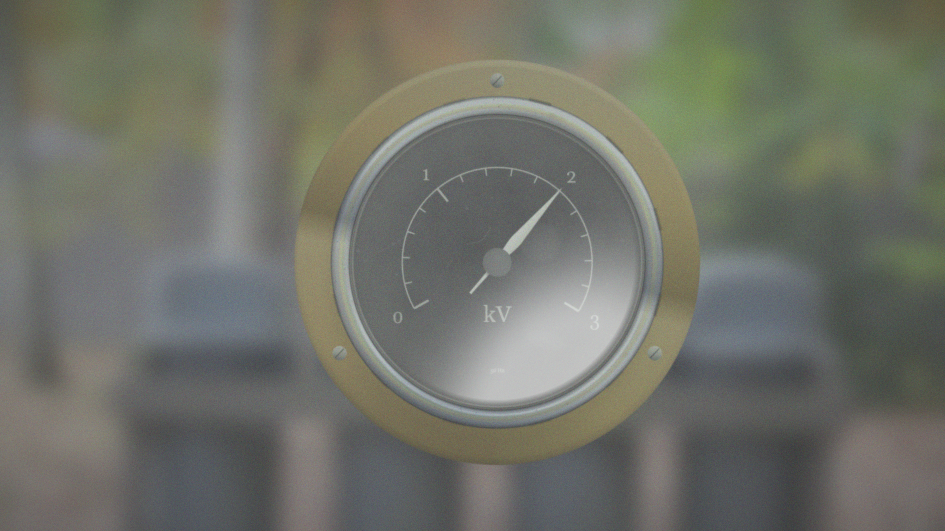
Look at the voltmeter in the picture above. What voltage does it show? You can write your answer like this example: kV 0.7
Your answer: kV 2
